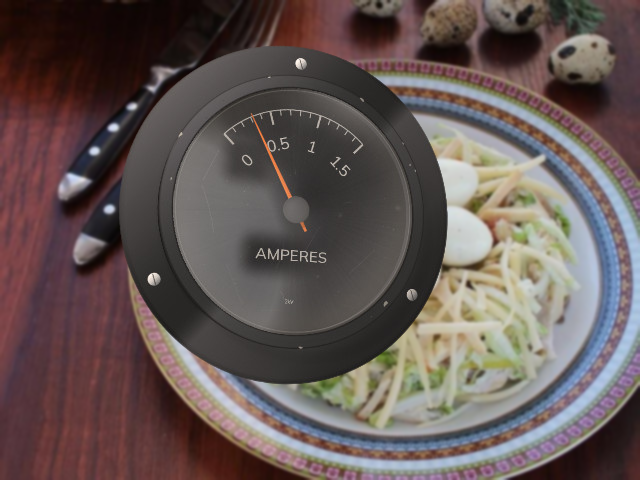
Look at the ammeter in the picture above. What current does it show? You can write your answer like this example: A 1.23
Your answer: A 0.3
